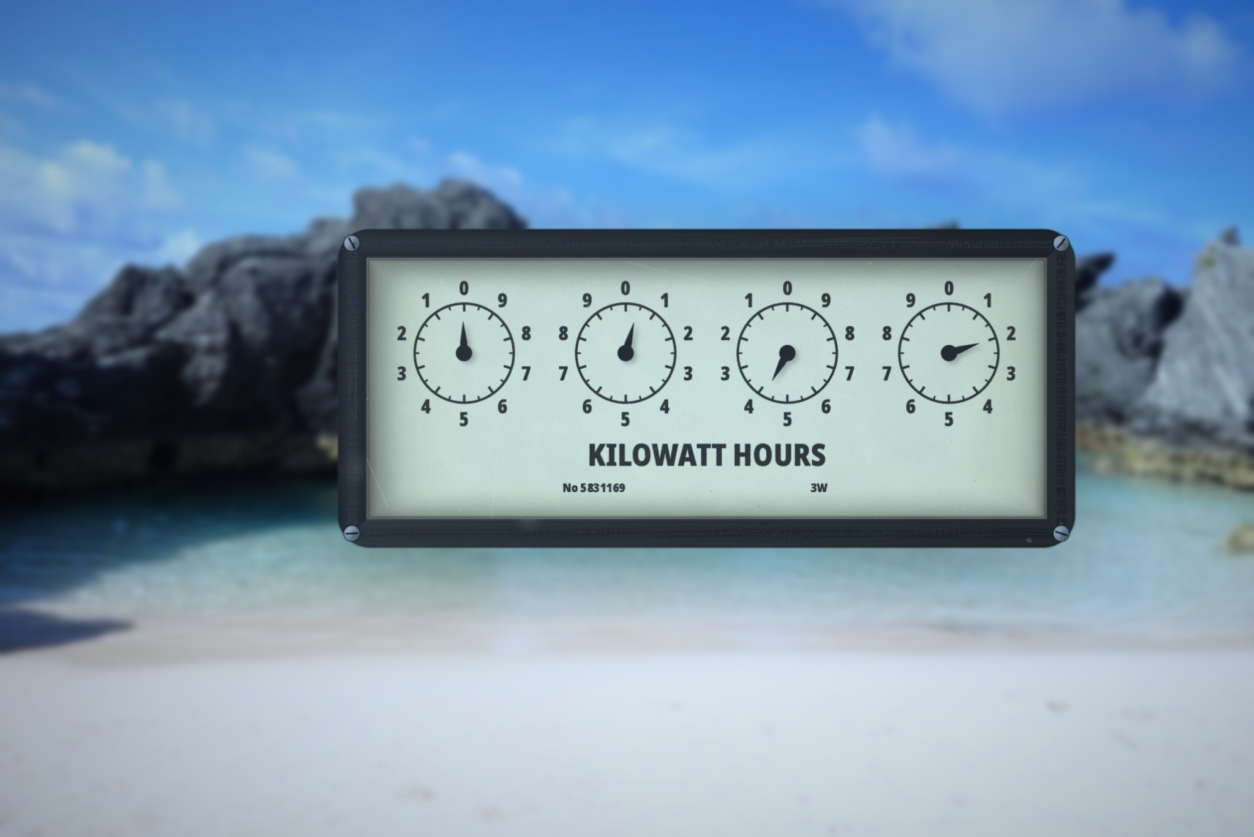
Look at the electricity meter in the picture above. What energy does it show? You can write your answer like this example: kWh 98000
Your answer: kWh 42
